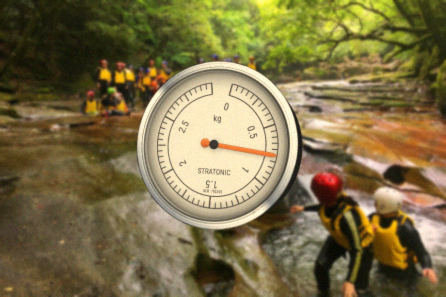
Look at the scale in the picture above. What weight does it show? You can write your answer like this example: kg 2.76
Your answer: kg 0.75
